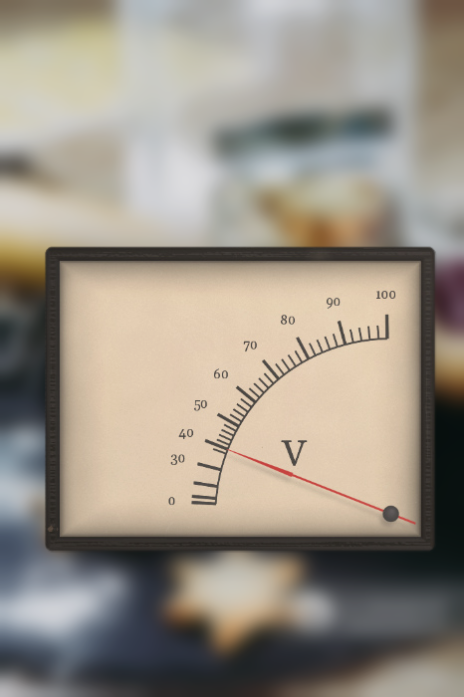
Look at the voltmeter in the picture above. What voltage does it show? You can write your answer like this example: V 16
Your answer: V 40
